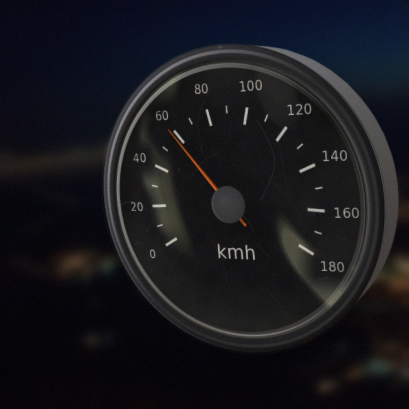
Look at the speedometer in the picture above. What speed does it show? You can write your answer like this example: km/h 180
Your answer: km/h 60
